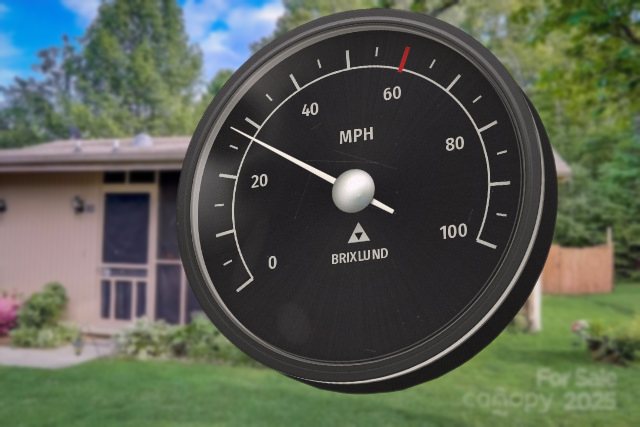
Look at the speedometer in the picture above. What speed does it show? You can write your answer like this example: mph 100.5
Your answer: mph 27.5
